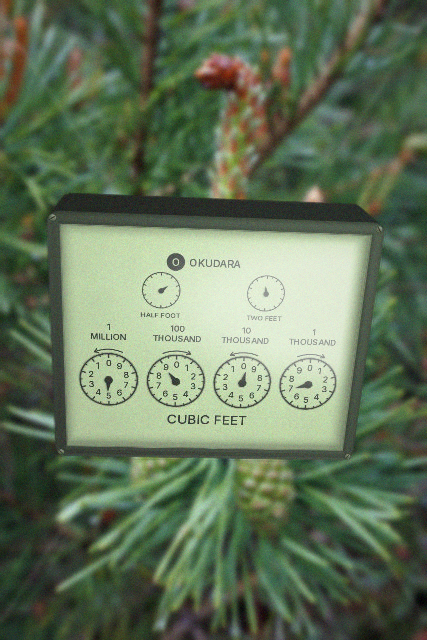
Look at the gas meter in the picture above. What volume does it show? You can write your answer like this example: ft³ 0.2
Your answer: ft³ 489700
